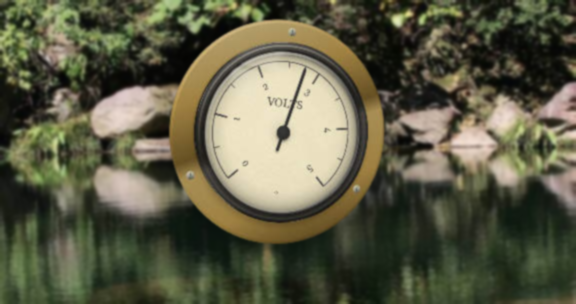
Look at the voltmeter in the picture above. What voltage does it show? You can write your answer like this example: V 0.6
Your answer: V 2.75
